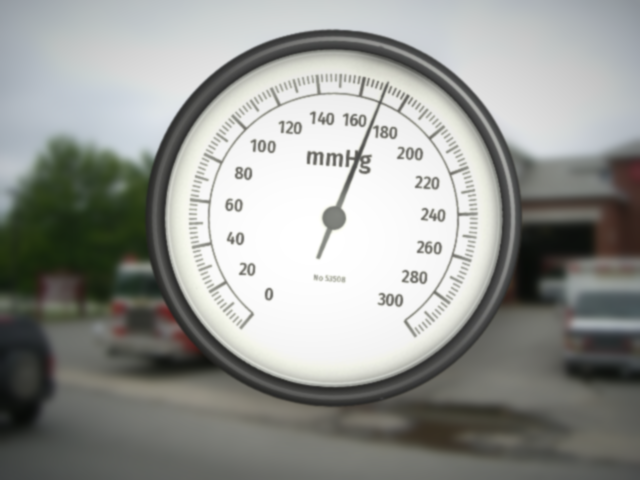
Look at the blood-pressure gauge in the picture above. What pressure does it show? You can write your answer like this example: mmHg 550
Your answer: mmHg 170
